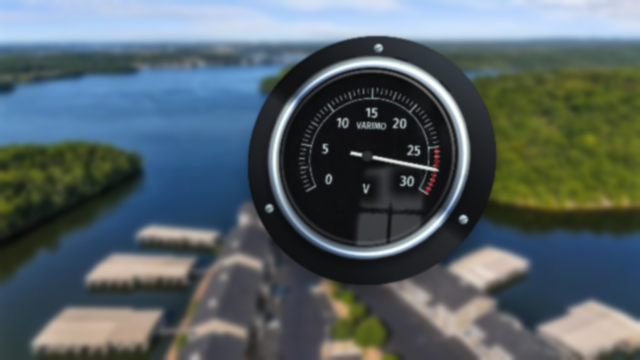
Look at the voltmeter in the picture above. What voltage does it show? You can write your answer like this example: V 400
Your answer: V 27.5
